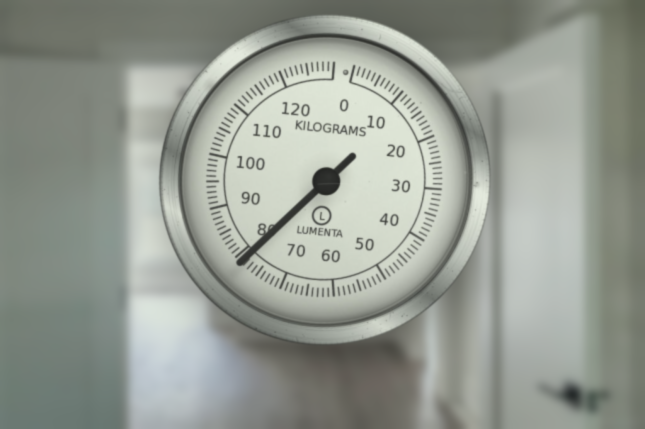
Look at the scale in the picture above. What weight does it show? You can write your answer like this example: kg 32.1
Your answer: kg 79
